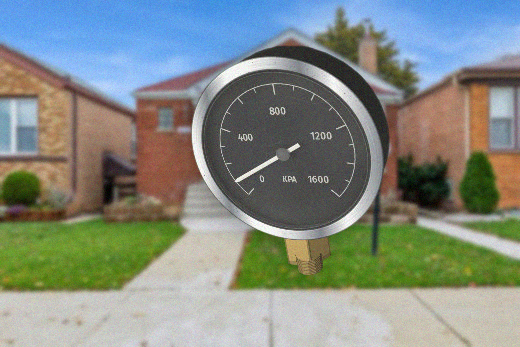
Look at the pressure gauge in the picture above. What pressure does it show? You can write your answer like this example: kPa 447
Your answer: kPa 100
